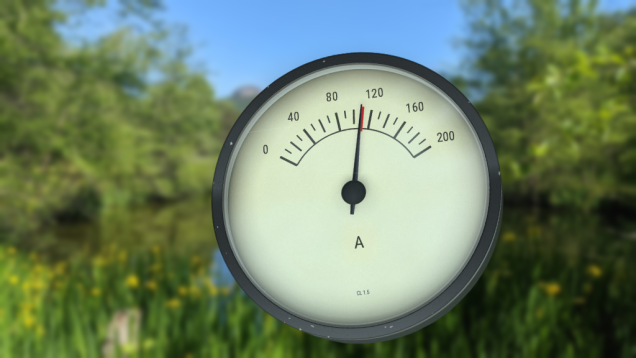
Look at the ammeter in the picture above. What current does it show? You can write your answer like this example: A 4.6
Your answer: A 110
